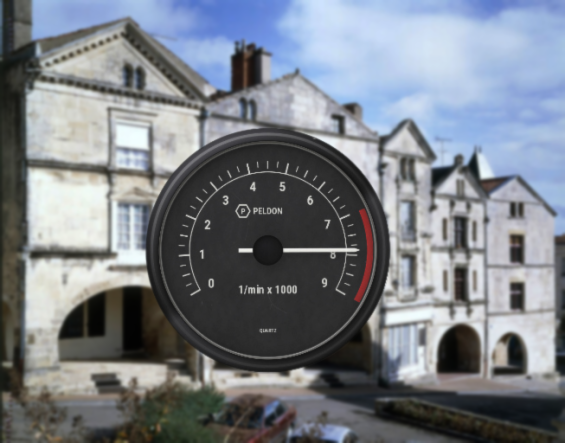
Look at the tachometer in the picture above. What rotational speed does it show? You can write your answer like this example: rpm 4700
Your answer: rpm 7875
